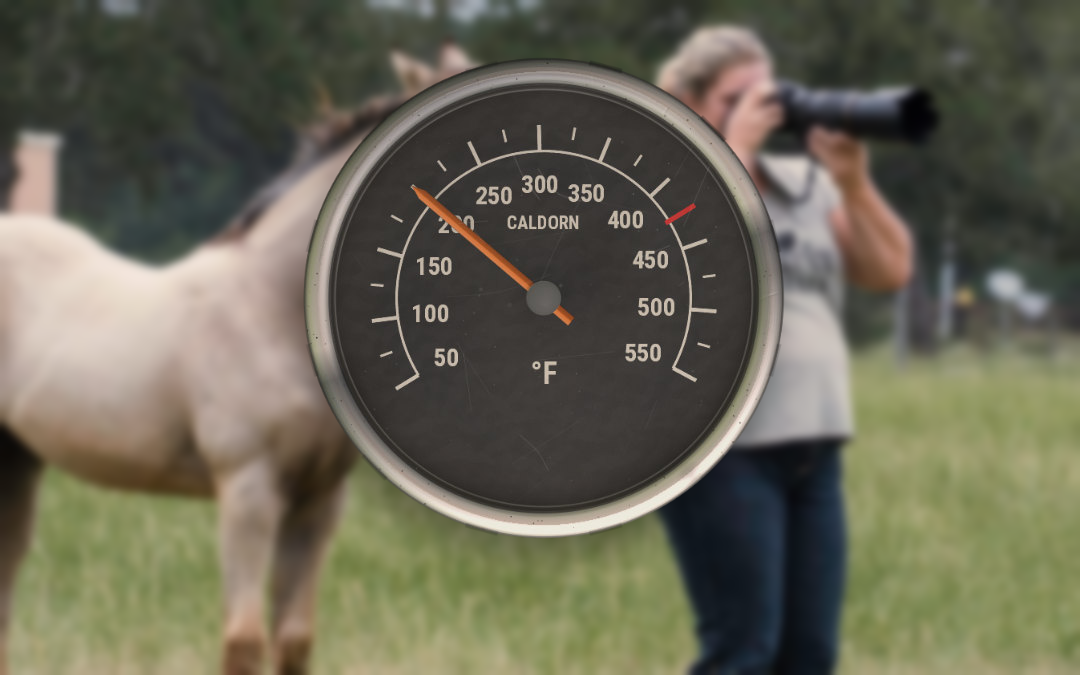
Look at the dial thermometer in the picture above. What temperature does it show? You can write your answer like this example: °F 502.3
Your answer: °F 200
